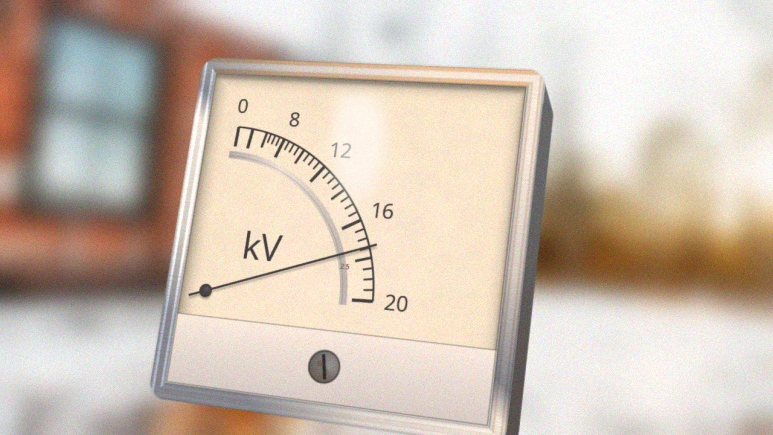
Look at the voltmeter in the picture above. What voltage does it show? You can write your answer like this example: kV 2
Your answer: kV 17.5
